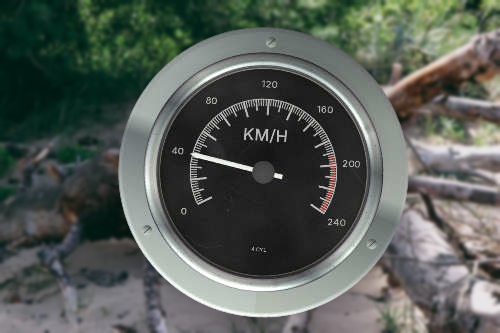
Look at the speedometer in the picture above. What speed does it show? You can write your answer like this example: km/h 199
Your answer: km/h 40
